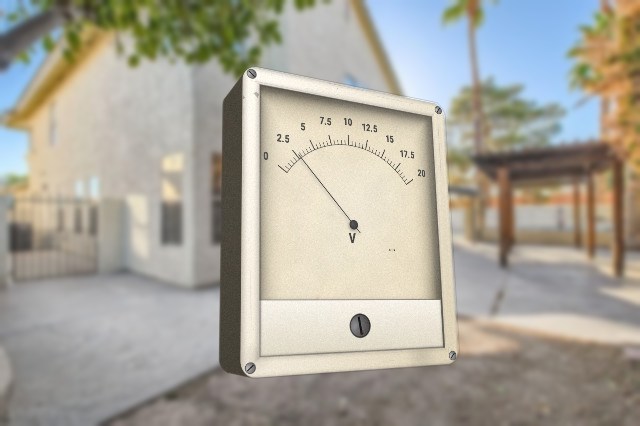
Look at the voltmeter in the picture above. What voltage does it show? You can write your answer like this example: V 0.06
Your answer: V 2.5
